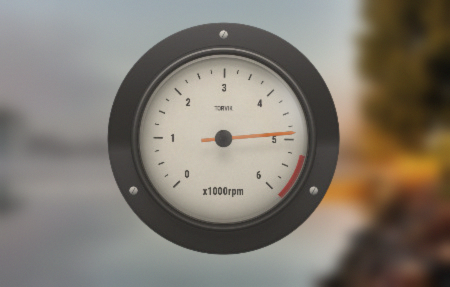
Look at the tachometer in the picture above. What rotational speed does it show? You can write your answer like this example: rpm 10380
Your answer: rpm 4875
